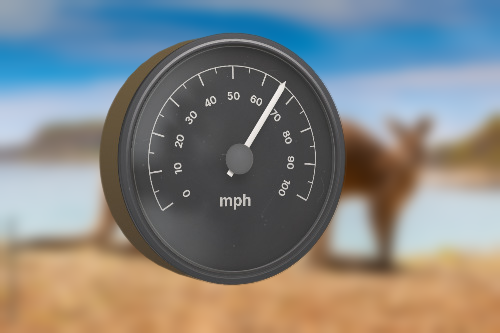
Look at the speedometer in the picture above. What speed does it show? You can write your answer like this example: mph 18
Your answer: mph 65
